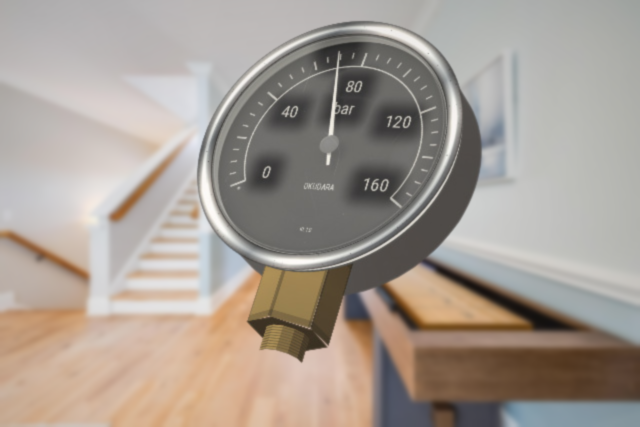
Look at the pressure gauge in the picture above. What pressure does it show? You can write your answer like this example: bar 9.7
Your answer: bar 70
